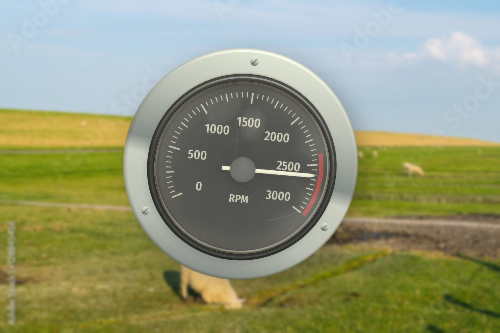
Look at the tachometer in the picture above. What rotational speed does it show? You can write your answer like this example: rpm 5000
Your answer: rpm 2600
